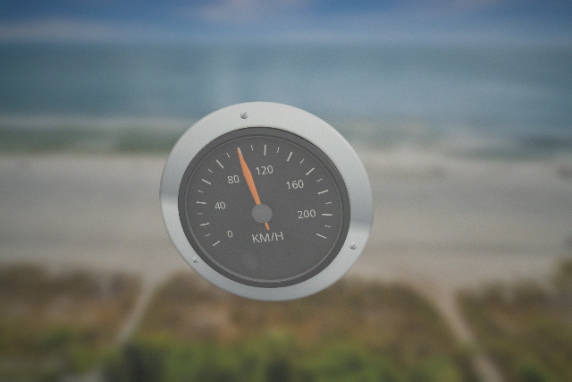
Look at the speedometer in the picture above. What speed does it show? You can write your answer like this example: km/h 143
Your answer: km/h 100
